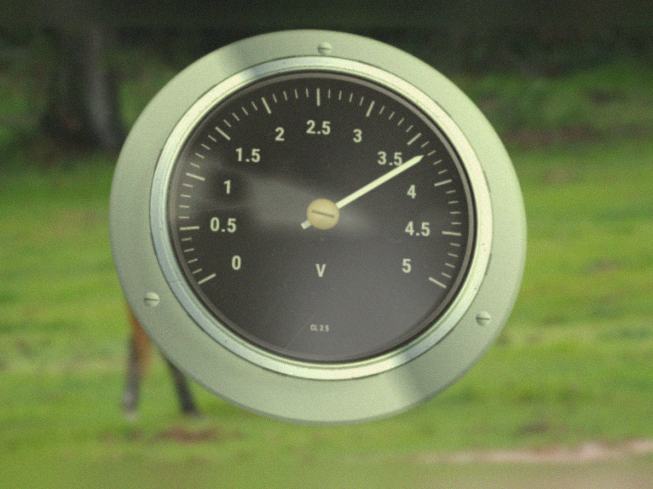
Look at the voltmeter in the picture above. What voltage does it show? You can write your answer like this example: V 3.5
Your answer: V 3.7
